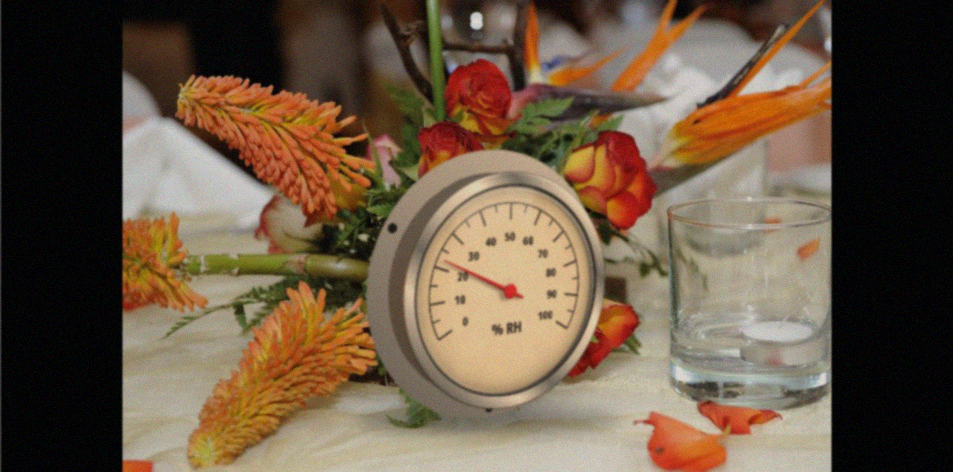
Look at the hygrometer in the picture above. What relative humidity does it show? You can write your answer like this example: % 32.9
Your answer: % 22.5
